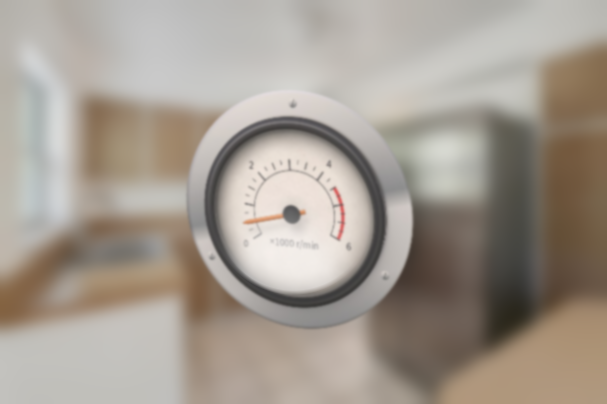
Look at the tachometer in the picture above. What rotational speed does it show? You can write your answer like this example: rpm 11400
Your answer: rpm 500
